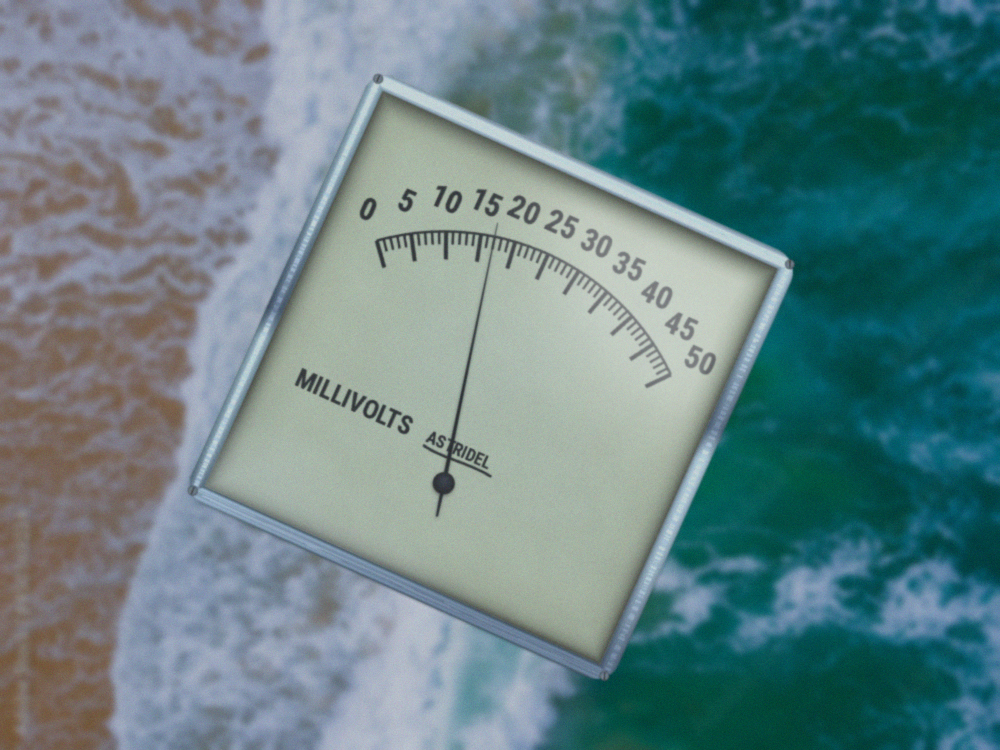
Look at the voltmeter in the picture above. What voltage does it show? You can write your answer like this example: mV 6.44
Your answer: mV 17
